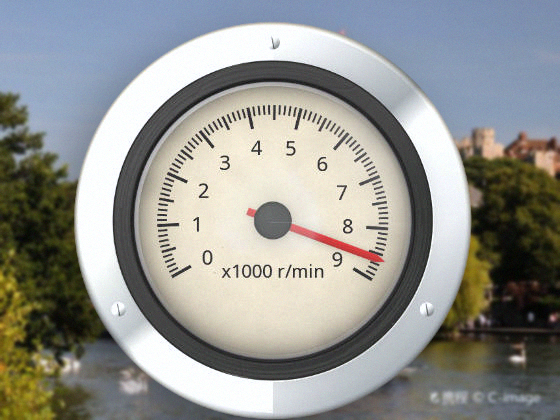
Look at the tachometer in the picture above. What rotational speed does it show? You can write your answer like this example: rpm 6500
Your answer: rpm 8600
